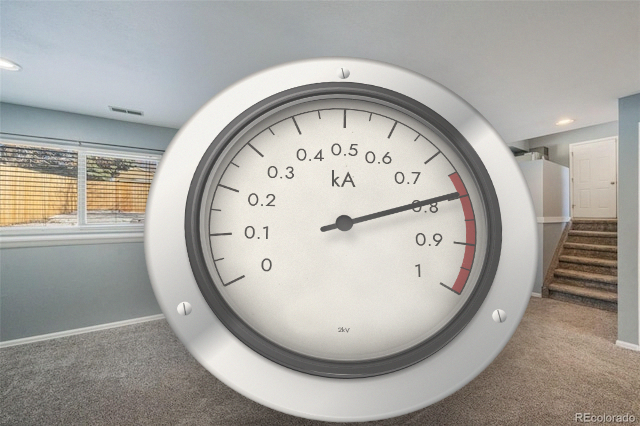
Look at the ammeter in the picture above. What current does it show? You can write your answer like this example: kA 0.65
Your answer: kA 0.8
